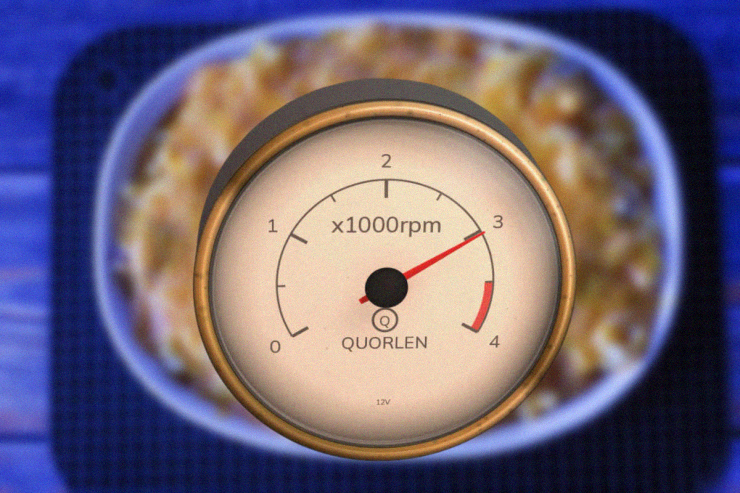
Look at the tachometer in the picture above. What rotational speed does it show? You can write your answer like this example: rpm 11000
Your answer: rpm 3000
